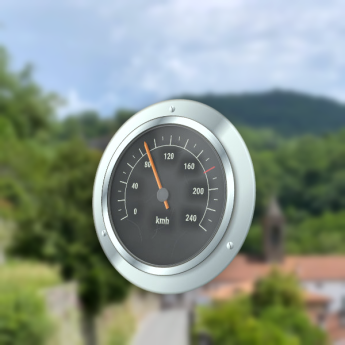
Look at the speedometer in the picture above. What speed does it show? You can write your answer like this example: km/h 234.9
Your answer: km/h 90
